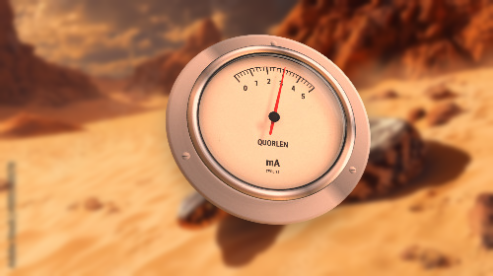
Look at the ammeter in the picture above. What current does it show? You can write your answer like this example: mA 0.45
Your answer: mA 3
